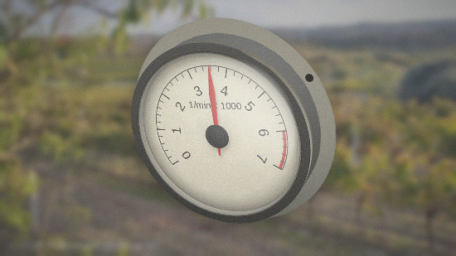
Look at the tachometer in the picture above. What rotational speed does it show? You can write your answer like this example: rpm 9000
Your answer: rpm 3600
